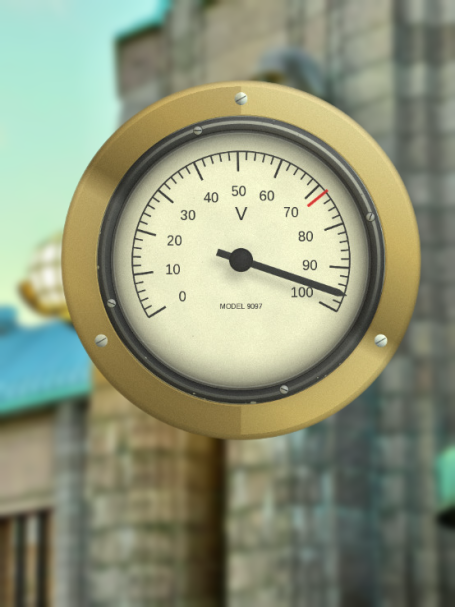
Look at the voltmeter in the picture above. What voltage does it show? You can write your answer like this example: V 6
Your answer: V 96
